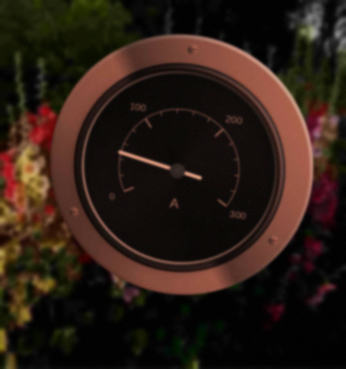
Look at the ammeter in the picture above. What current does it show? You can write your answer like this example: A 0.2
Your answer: A 50
